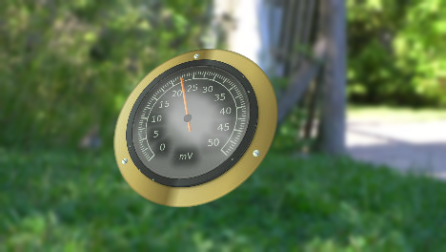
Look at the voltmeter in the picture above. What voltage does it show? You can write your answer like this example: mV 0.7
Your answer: mV 22.5
